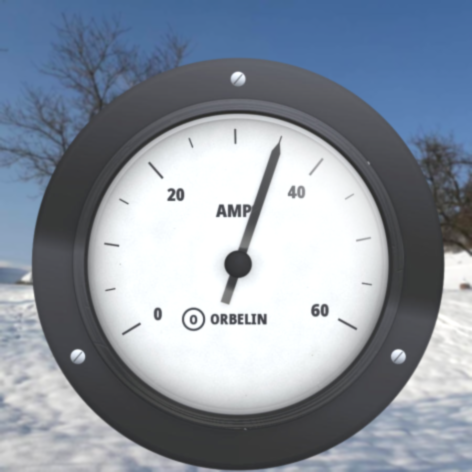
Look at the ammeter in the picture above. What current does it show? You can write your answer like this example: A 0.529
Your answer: A 35
